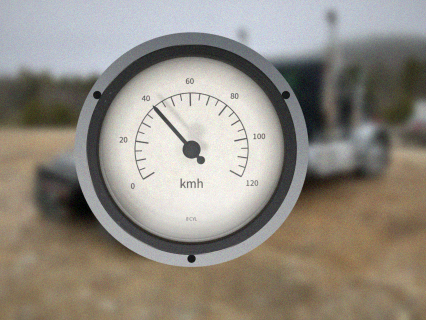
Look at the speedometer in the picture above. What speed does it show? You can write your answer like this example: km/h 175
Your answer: km/h 40
